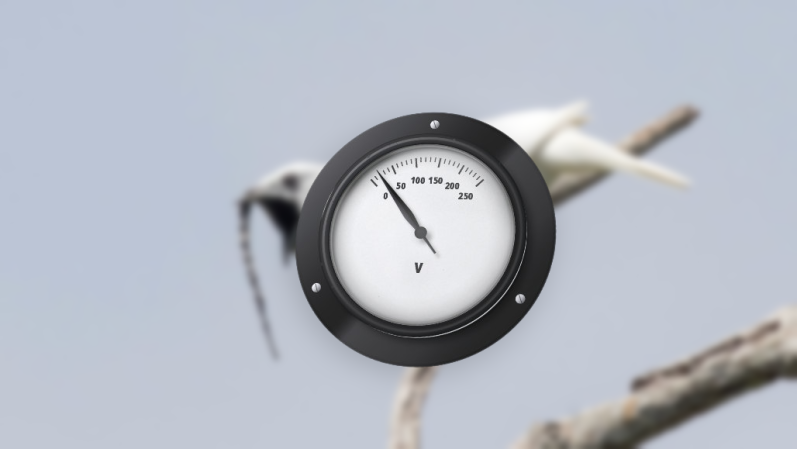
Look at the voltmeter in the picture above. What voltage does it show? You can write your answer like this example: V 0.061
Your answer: V 20
